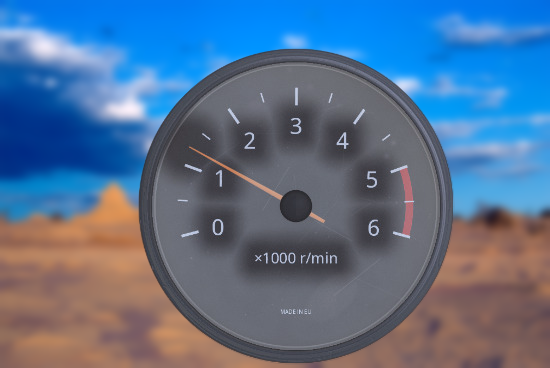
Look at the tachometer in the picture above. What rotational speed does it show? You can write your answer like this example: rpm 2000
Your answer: rpm 1250
